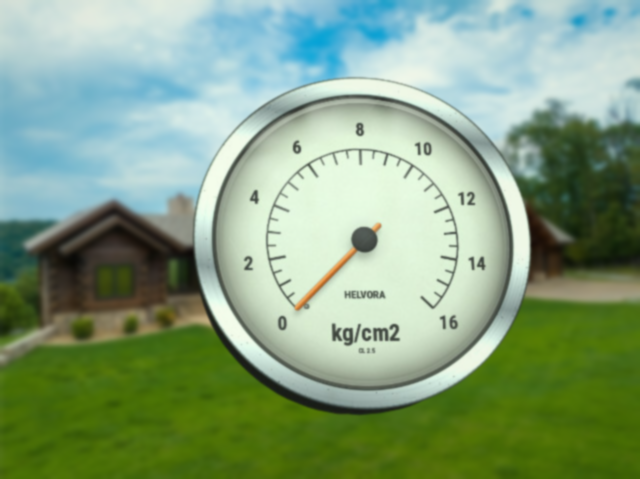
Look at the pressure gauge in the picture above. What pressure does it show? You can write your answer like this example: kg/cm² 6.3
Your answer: kg/cm² 0
